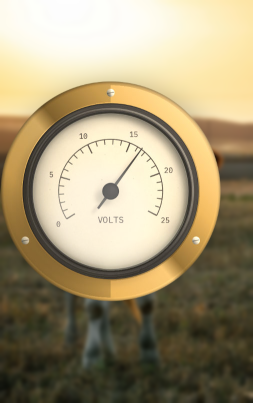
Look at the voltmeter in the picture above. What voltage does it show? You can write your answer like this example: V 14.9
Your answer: V 16.5
